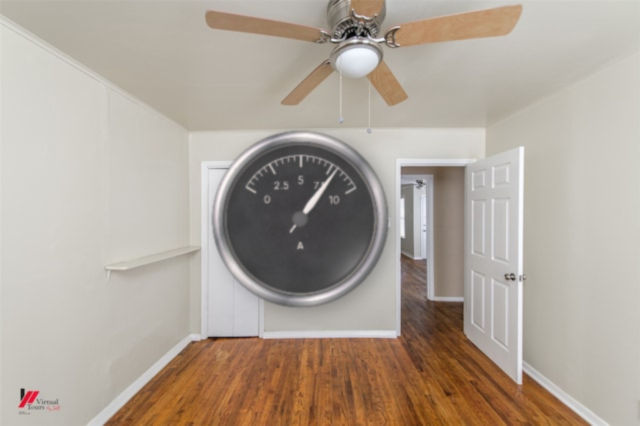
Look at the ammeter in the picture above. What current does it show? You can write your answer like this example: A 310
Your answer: A 8
